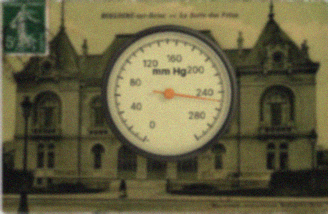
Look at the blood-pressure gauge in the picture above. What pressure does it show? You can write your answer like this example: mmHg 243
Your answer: mmHg 250
